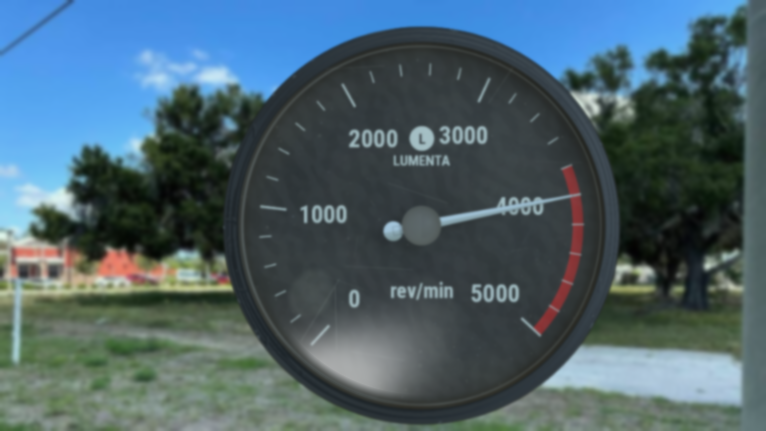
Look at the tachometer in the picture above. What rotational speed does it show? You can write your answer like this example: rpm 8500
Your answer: rpm 4000
